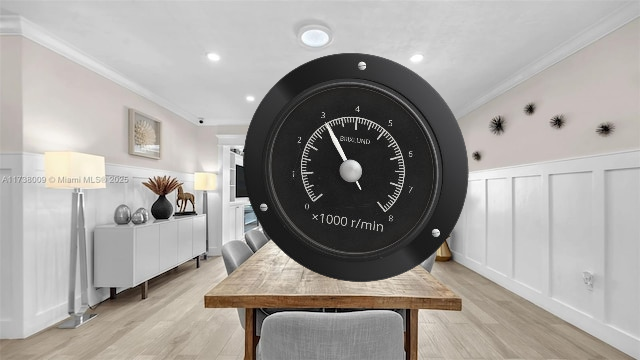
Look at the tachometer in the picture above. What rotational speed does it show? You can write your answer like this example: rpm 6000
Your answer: rpm 3000
